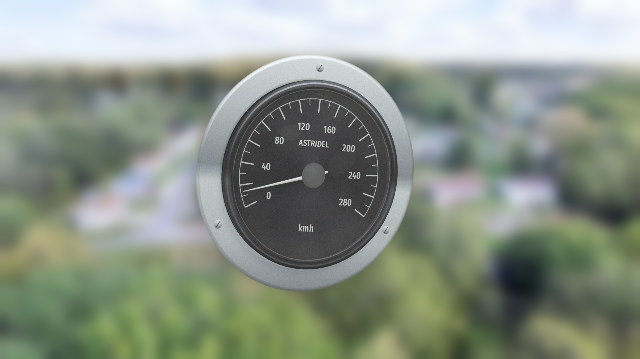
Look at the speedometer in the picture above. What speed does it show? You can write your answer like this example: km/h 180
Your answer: km/h 15
